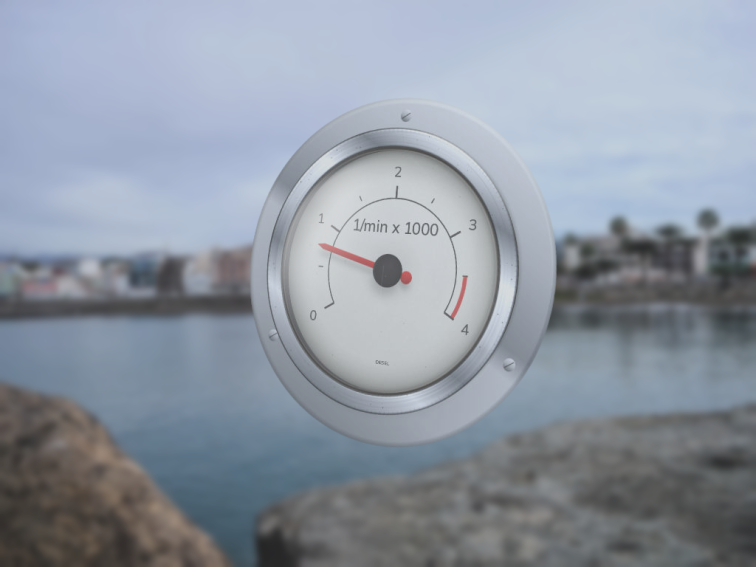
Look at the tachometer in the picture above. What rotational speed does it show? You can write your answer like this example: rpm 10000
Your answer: rpm 750
